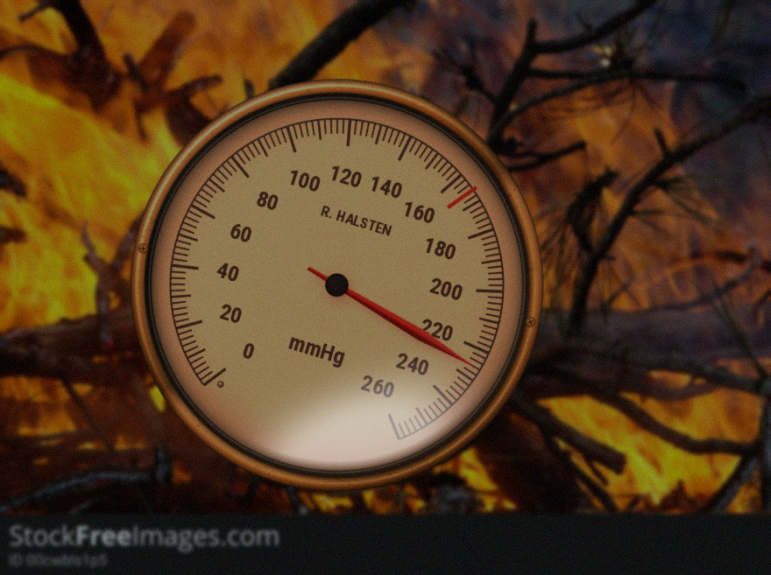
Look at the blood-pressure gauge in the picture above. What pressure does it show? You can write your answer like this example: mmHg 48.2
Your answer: mmHg 226
